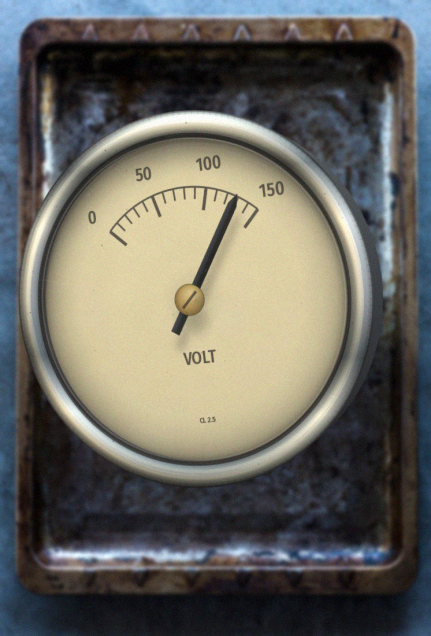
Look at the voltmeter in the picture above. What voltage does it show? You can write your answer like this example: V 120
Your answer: V 130
